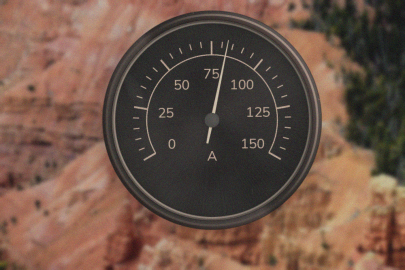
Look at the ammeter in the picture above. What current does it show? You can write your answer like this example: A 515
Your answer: A 82.5
